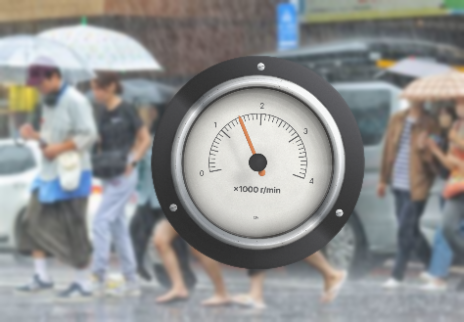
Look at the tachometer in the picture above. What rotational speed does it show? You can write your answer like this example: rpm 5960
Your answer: rpm 1500
